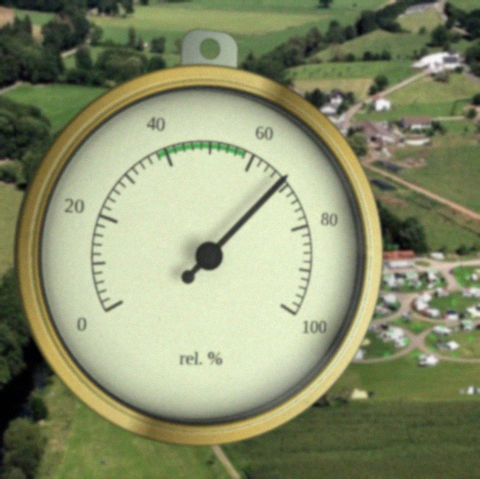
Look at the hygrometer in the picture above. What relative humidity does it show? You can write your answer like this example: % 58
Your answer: % 68
